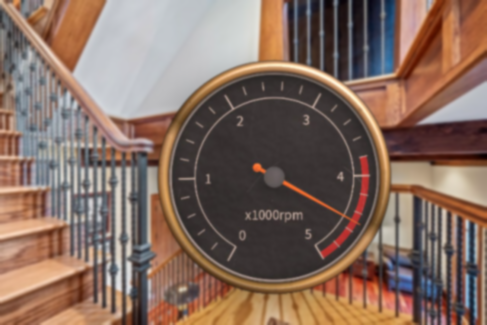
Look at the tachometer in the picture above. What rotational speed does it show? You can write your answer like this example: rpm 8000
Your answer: rpm 4500
